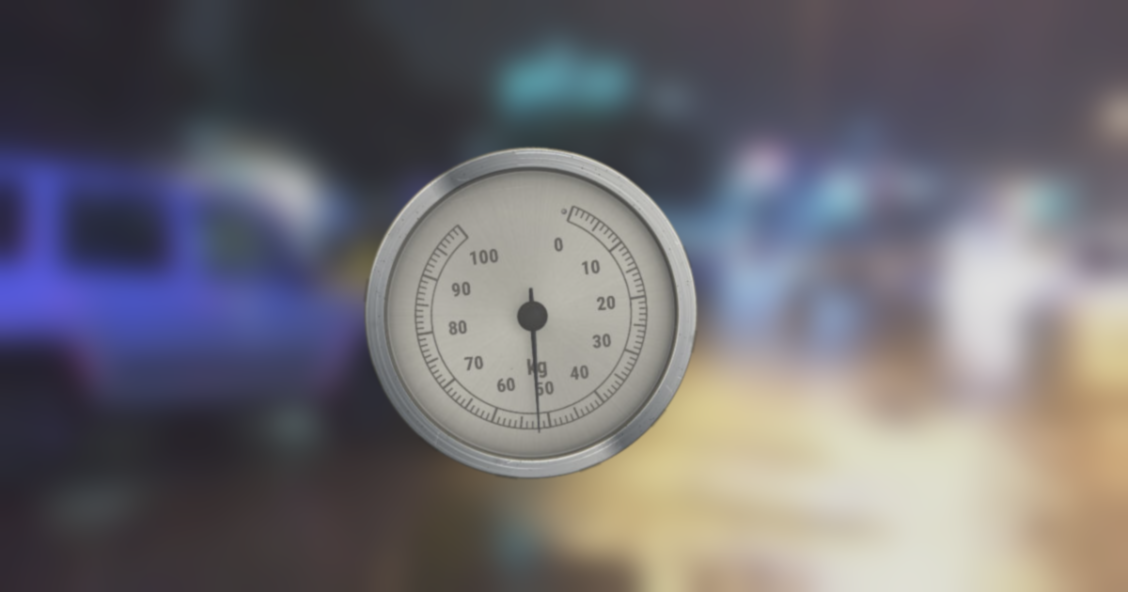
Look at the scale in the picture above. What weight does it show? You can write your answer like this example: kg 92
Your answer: kg 52
